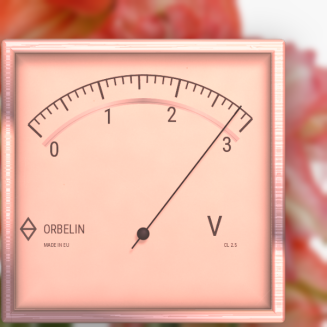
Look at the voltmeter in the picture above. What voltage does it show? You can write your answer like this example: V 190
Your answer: V 2.8
